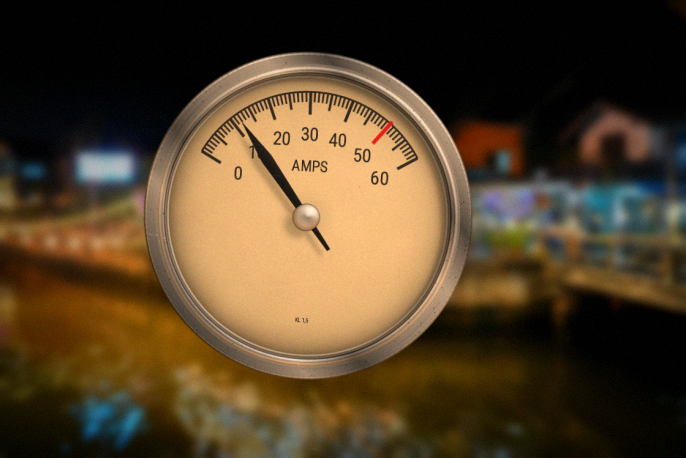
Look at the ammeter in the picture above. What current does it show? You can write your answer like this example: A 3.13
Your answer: A 12
